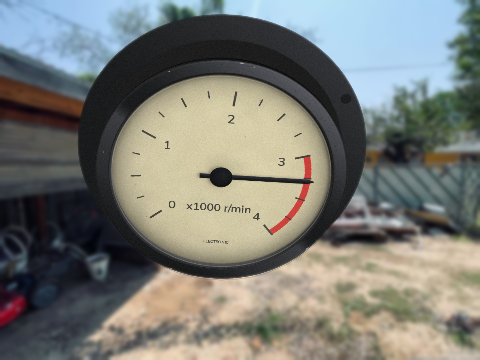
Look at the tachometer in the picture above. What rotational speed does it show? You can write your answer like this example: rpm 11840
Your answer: rpm 3250
